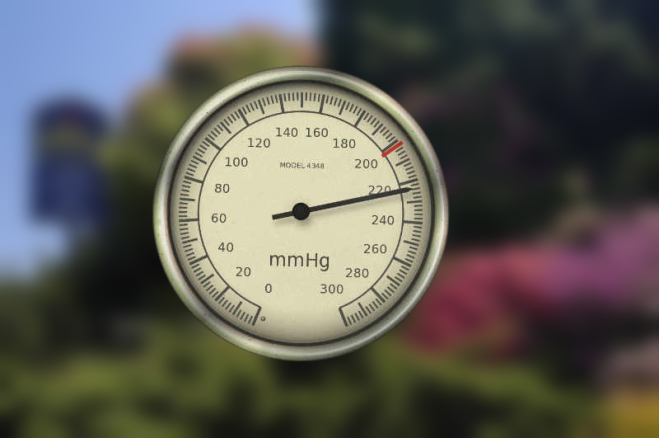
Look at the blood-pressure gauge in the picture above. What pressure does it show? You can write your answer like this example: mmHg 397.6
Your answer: mmHg 224
